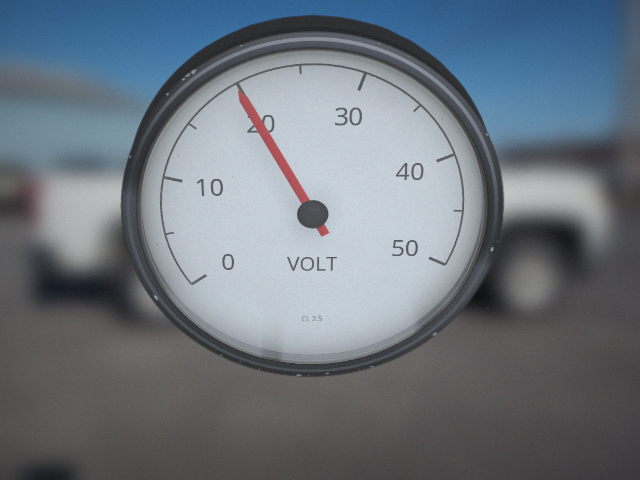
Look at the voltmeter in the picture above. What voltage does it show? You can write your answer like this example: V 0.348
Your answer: V 20
